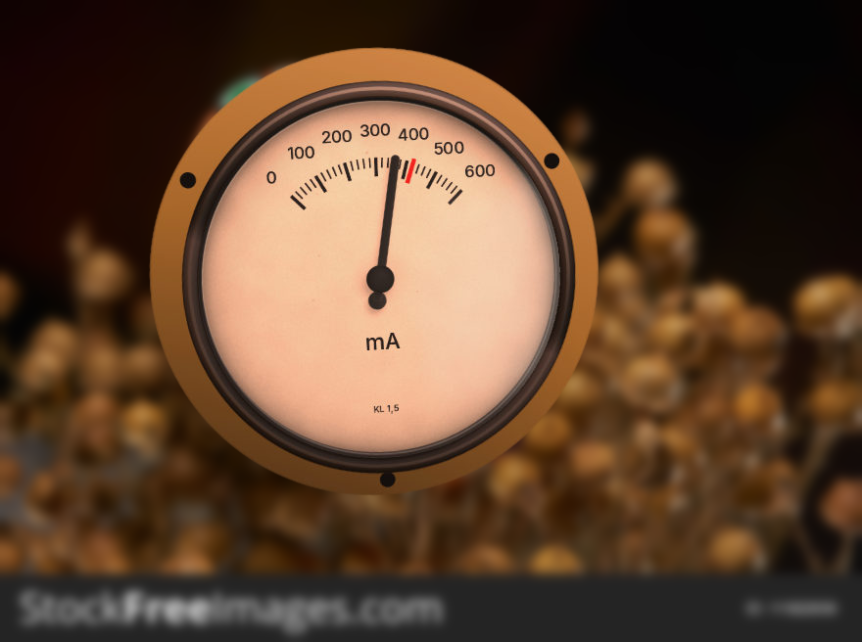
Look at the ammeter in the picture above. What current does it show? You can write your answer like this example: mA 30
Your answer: mA 360
